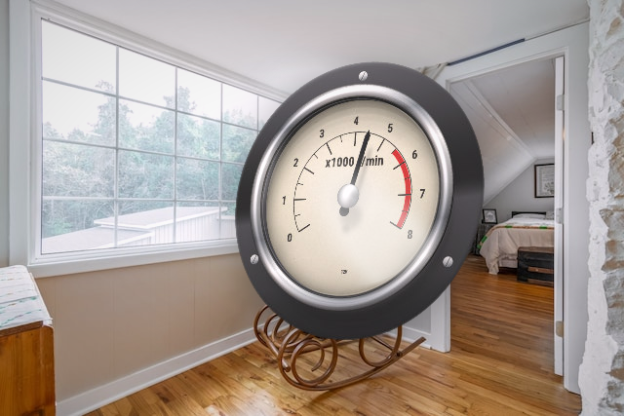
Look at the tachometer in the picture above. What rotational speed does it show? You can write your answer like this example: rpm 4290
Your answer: rpm 4500
